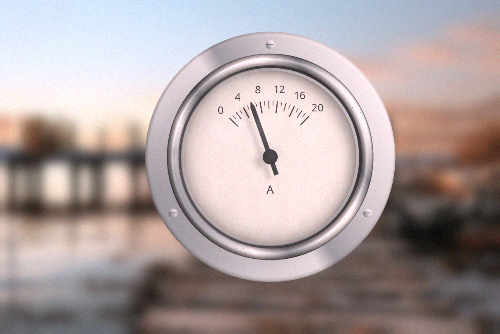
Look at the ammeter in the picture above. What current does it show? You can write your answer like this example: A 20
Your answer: A 6
